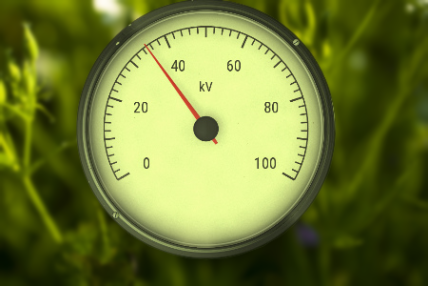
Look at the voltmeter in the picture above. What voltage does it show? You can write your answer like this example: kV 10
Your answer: kV 35
